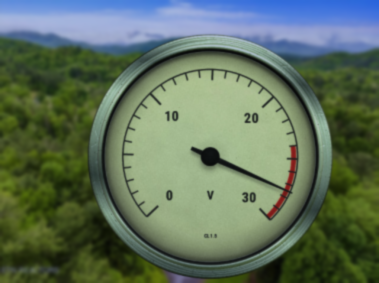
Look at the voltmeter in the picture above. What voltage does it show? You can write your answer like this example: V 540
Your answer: V 27.5
